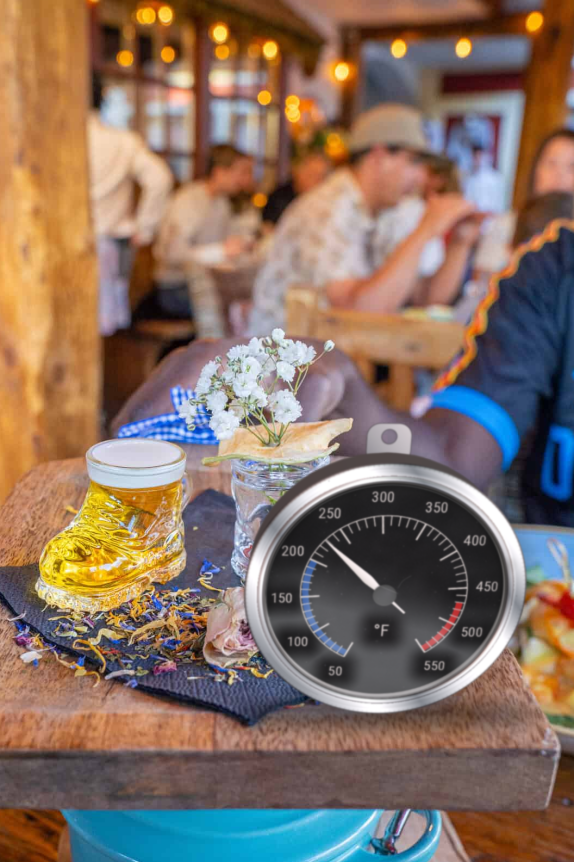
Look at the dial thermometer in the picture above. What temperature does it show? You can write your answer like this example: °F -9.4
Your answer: °F 230
